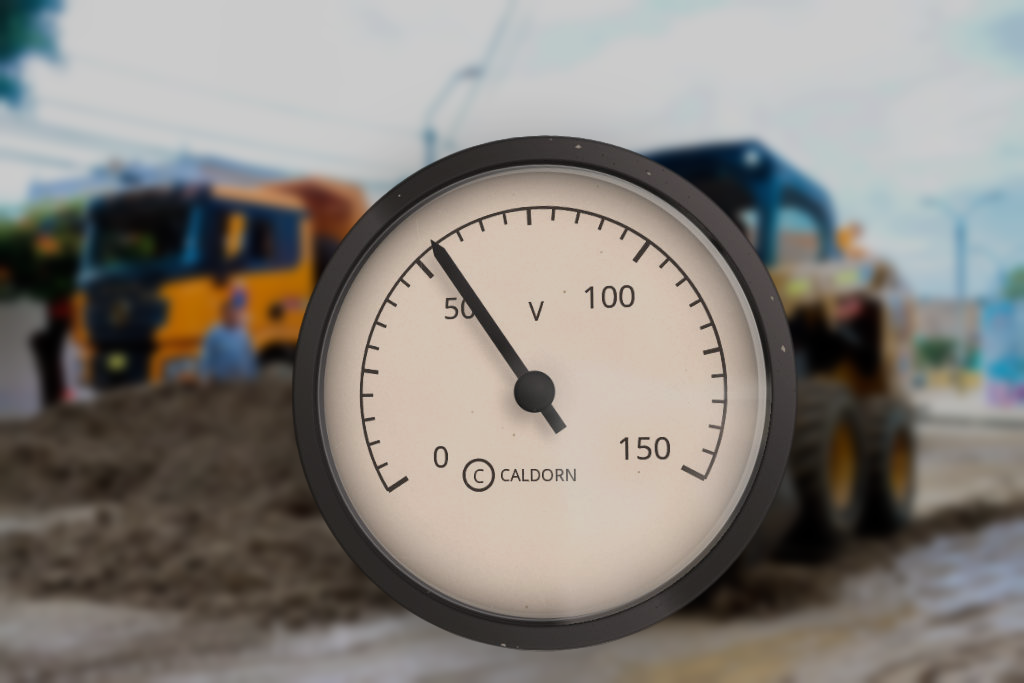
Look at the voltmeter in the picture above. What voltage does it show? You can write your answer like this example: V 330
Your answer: V 55
